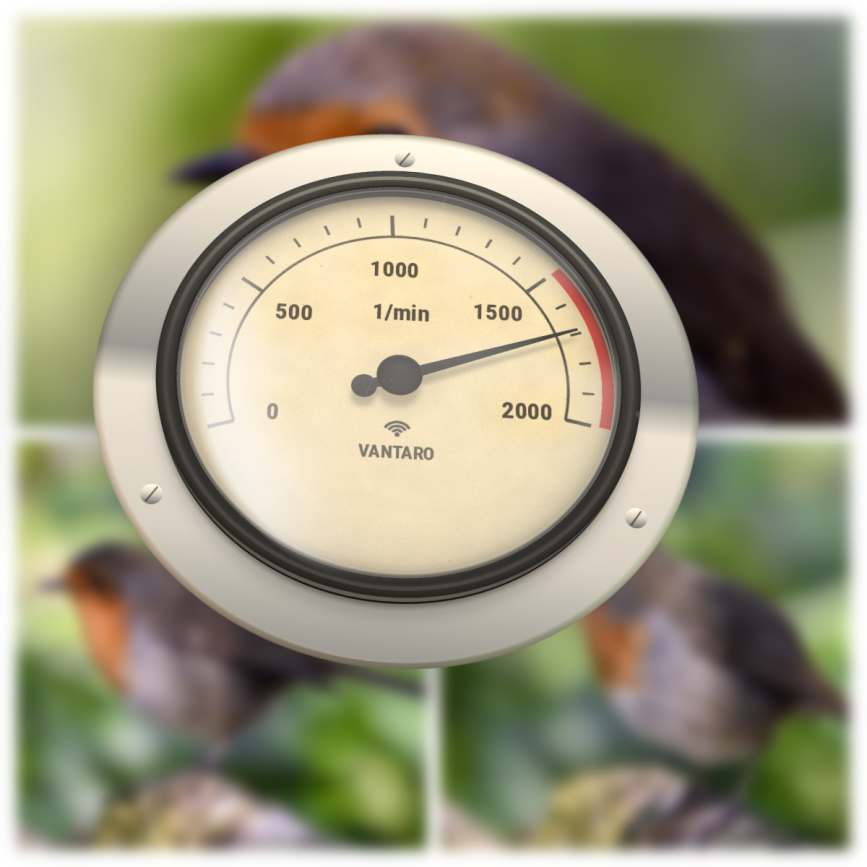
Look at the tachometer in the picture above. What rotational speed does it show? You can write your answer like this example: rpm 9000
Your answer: rpm 1700
